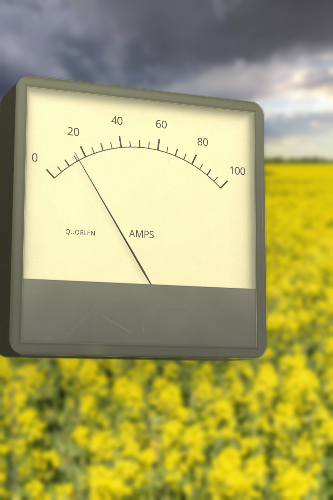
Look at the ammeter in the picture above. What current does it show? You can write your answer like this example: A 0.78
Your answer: A 15
